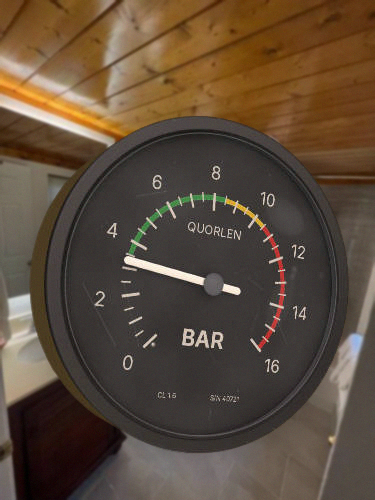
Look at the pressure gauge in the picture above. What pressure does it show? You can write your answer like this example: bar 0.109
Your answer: bar 3.25
